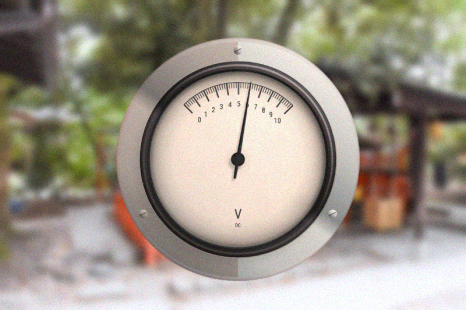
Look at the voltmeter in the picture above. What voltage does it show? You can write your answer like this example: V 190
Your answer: V 6
